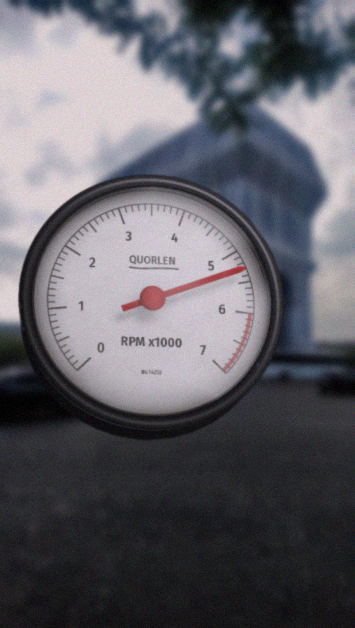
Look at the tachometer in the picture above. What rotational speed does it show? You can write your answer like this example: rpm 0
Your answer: rpm 5300
